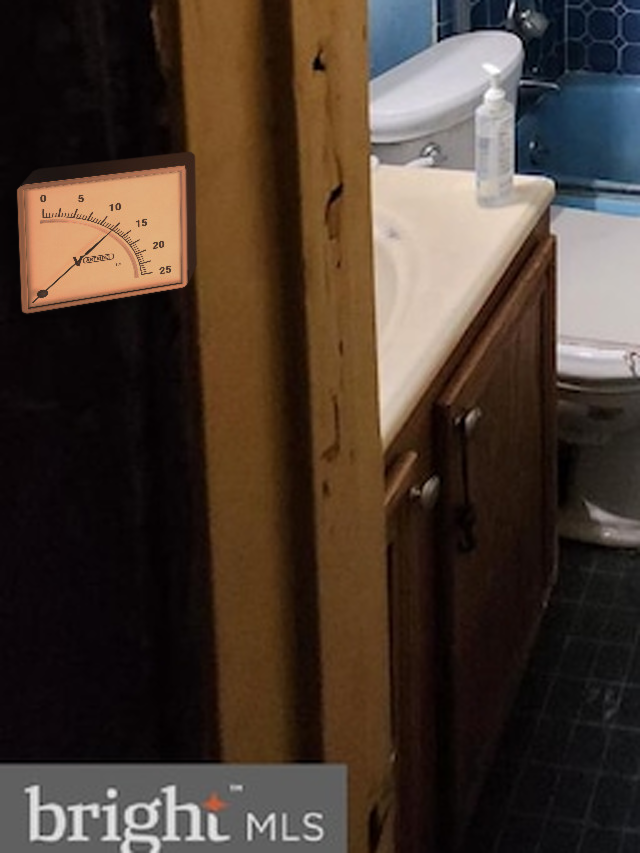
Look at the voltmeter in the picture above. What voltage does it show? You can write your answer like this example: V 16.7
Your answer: V 12.5
